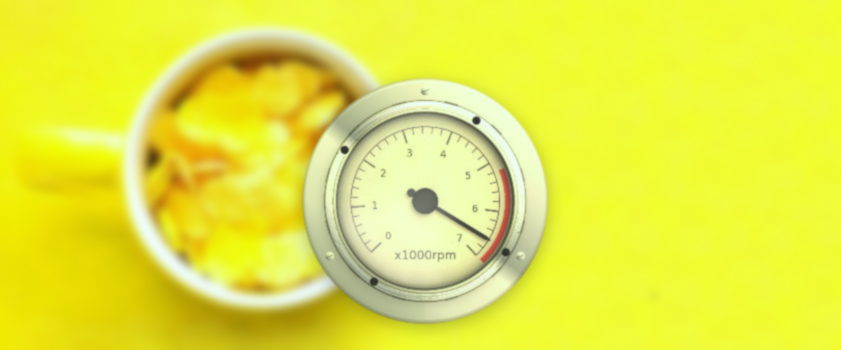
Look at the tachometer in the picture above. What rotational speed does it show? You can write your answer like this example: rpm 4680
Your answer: rpm 6600
